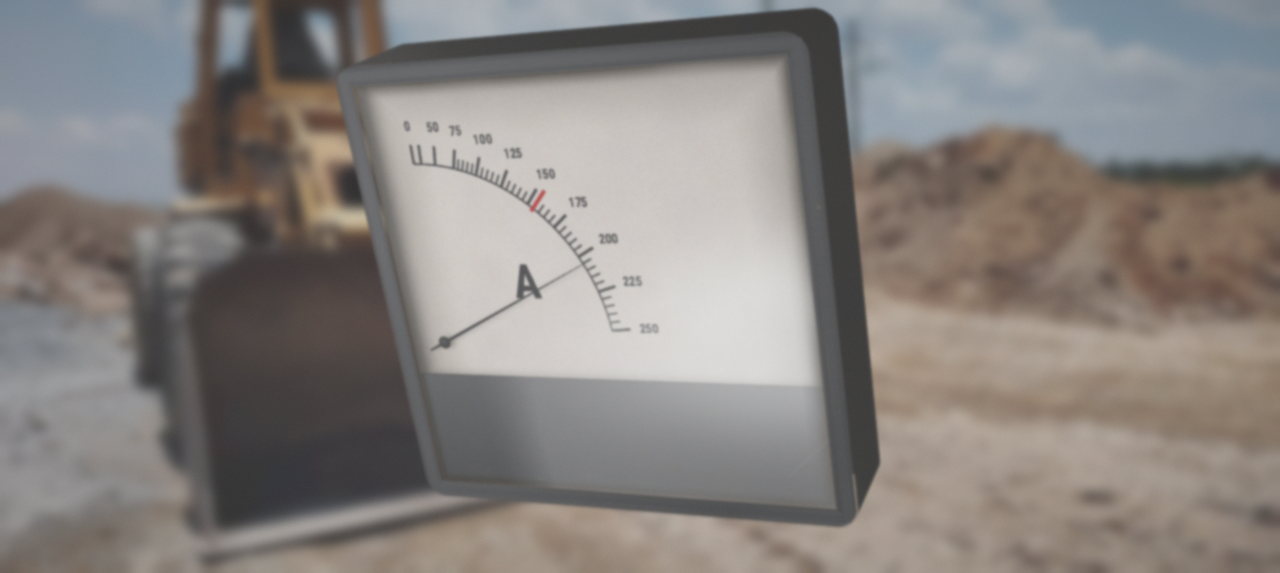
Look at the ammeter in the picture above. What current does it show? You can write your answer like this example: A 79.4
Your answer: A 205
